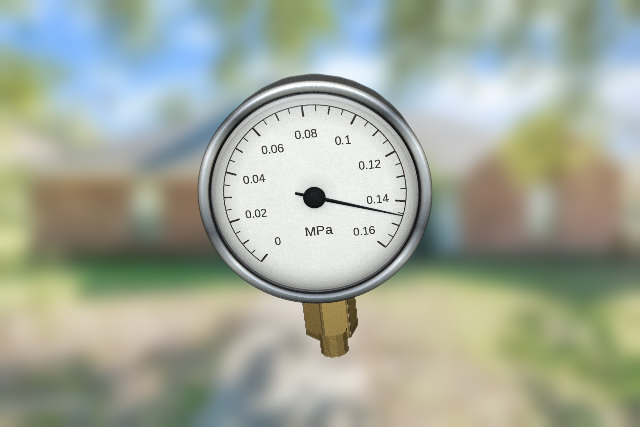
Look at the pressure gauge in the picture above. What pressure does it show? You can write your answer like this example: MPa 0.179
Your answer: MPa 0.145
